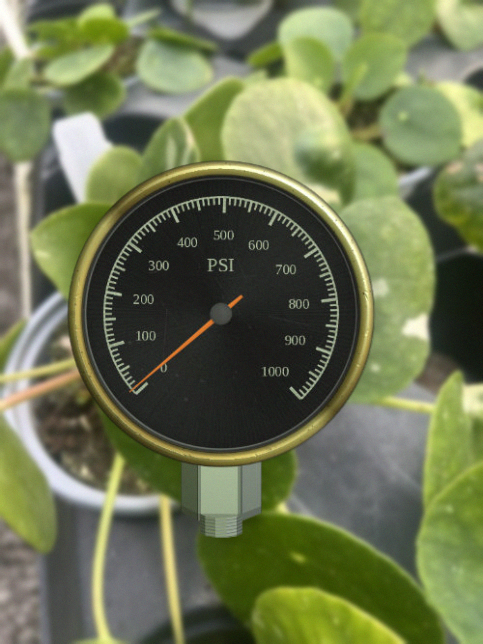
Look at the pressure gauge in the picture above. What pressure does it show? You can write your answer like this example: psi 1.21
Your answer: psi 10
